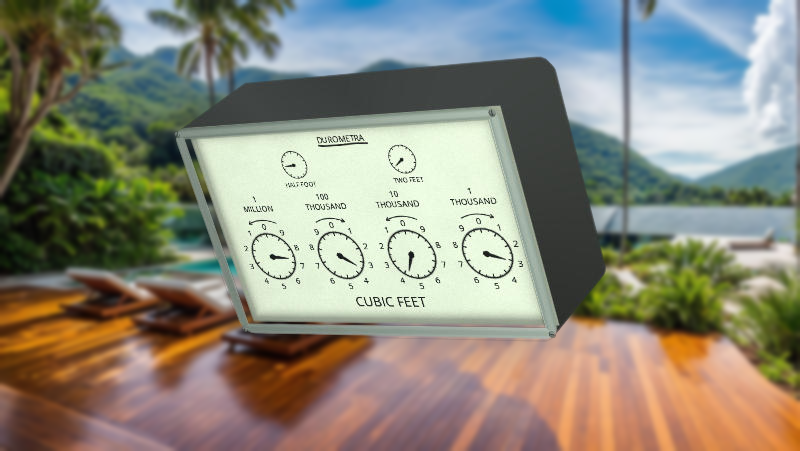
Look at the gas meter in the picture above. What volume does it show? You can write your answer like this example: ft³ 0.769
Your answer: ft³ 734300
